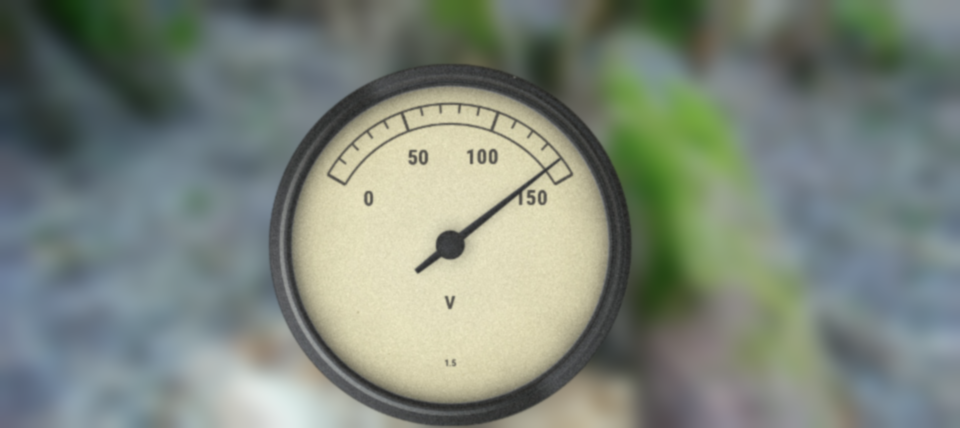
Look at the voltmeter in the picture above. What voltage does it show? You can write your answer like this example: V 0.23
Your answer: V 140
